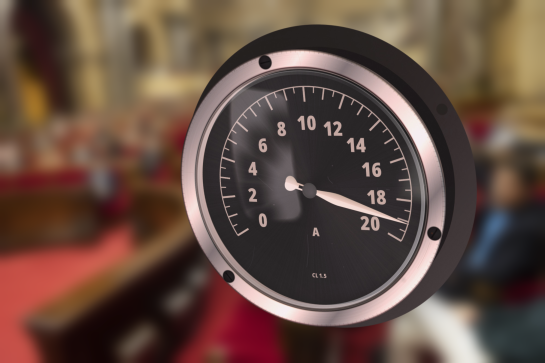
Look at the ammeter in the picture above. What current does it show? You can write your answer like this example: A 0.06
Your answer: A 19
